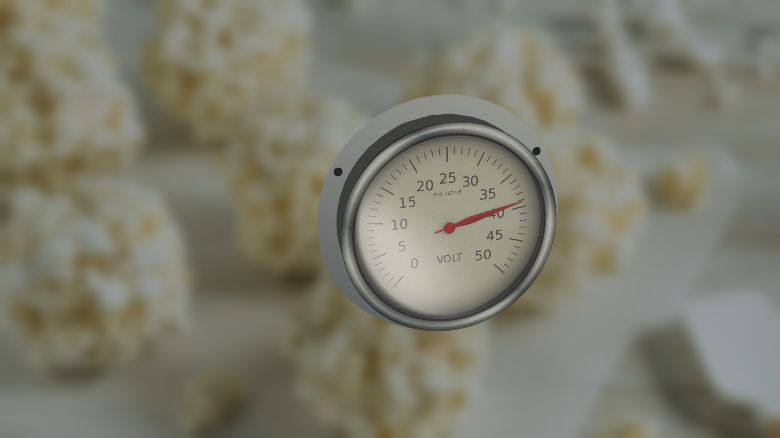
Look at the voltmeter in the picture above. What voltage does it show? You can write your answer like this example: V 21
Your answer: V 39
